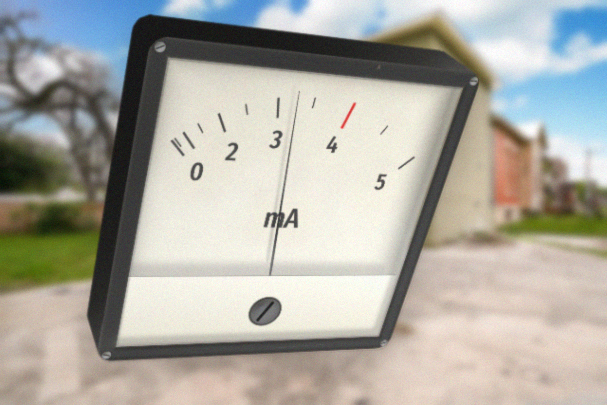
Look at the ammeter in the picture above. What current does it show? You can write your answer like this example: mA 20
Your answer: mA 3.25
